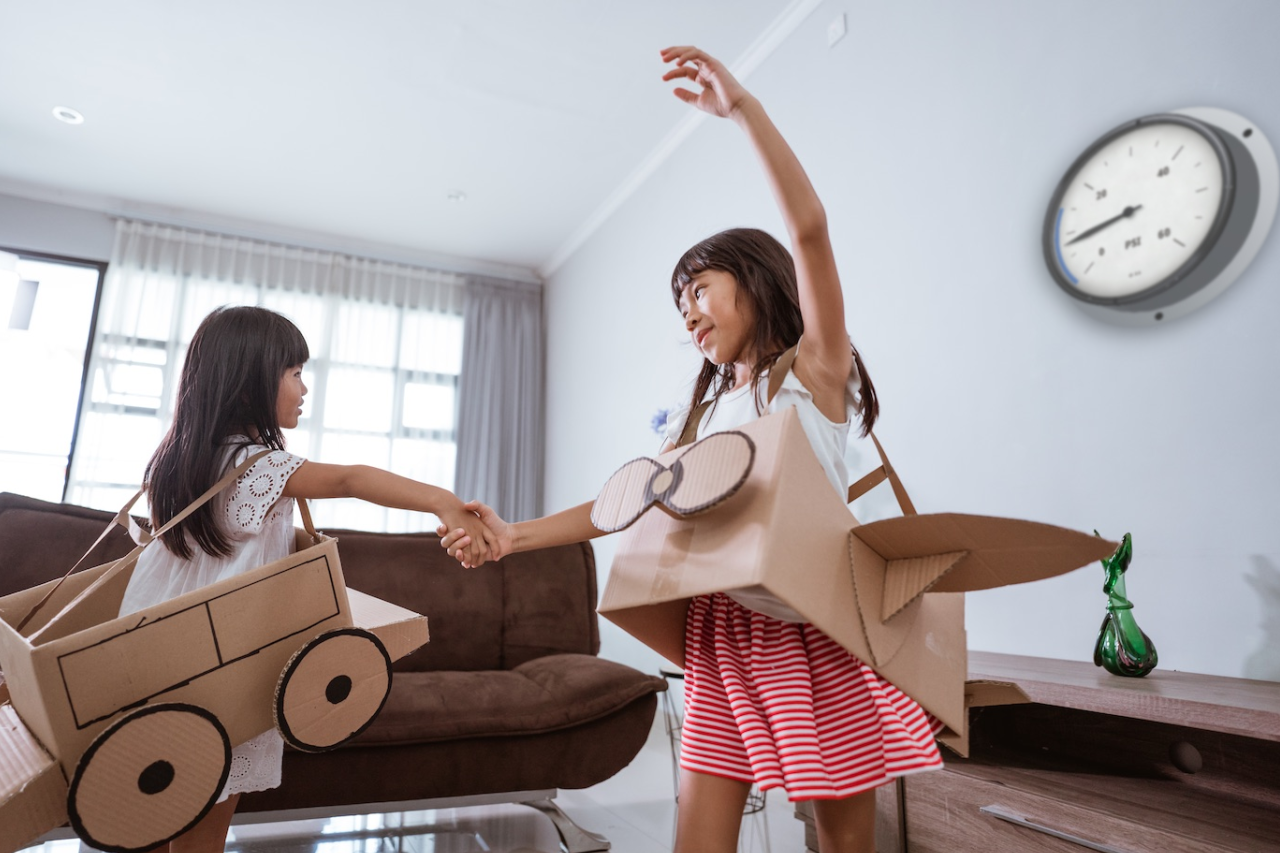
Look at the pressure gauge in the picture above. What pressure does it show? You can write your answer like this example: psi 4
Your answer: psi 7.5
